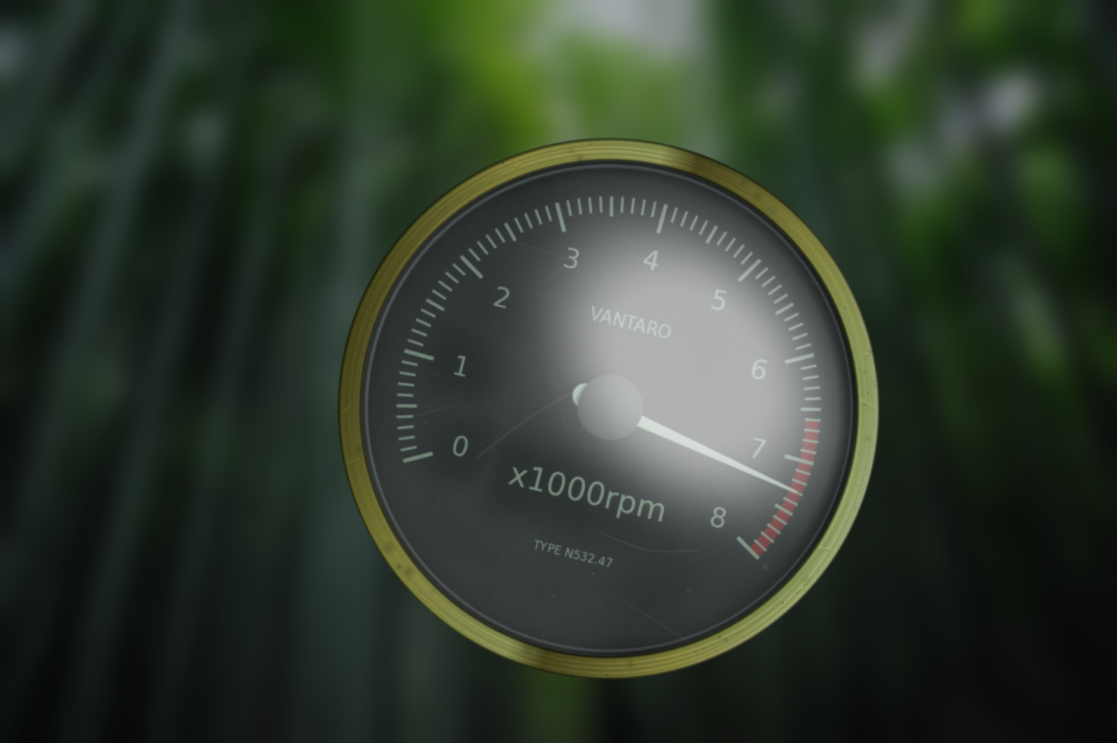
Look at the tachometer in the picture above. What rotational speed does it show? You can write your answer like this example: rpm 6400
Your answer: rpm 7300
